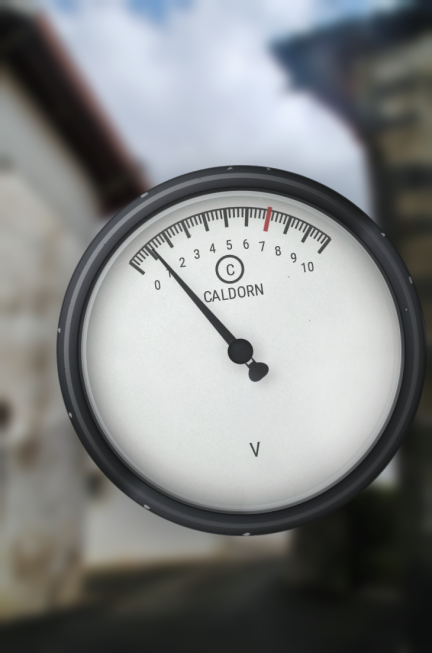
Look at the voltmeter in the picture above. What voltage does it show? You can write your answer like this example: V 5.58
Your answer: V 1.2
